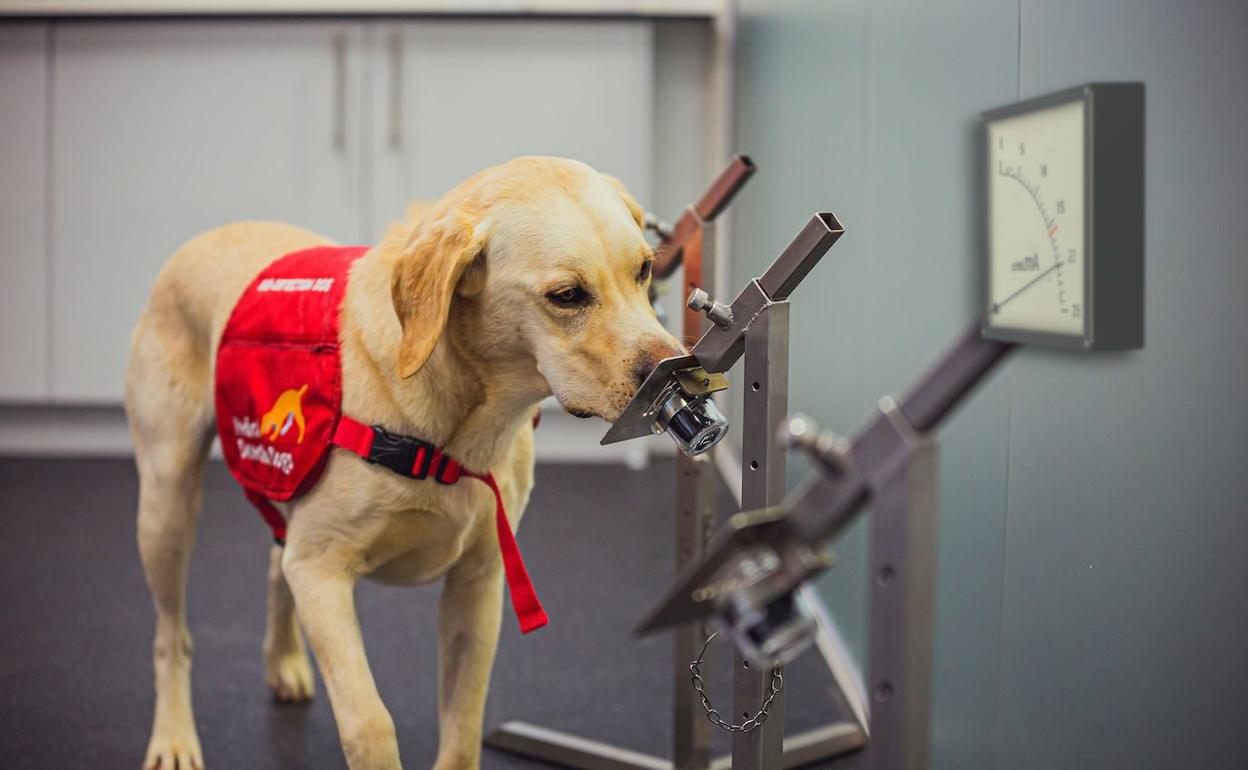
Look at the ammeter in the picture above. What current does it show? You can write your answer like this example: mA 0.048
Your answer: mA 20
